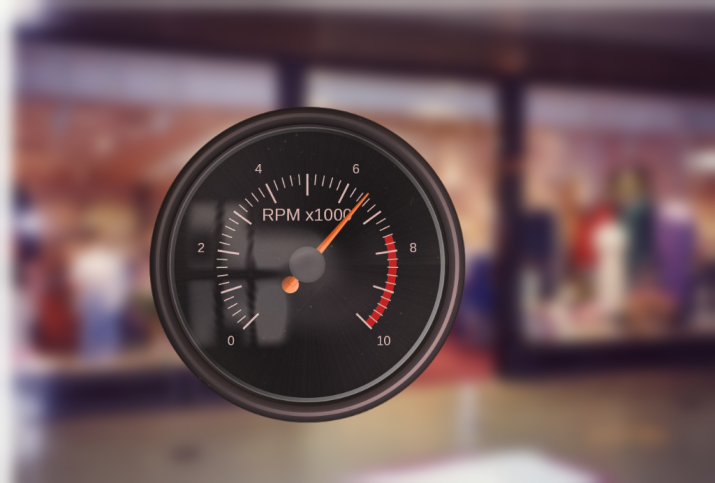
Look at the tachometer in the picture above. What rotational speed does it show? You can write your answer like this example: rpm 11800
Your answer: rpm 6500
